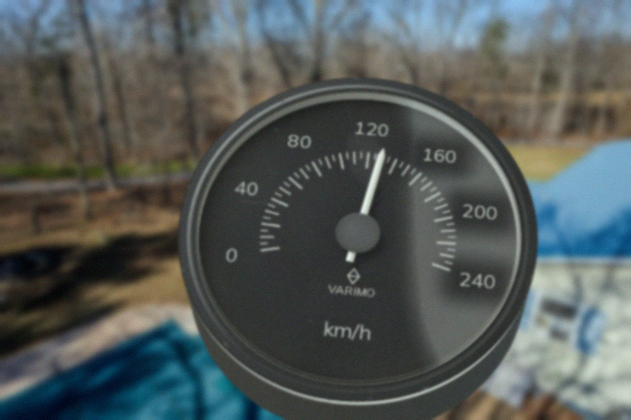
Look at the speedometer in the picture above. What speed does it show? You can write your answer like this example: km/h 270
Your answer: km/h 130
